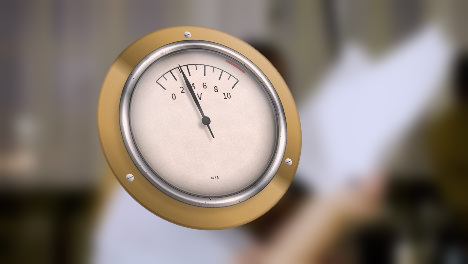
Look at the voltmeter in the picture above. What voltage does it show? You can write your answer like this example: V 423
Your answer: V 3
